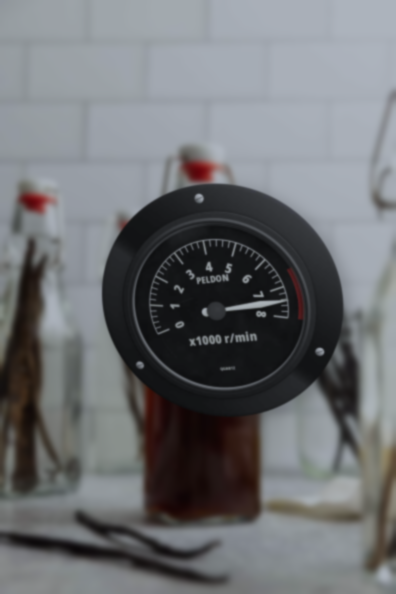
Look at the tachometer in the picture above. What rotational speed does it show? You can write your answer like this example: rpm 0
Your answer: rpm 7400
